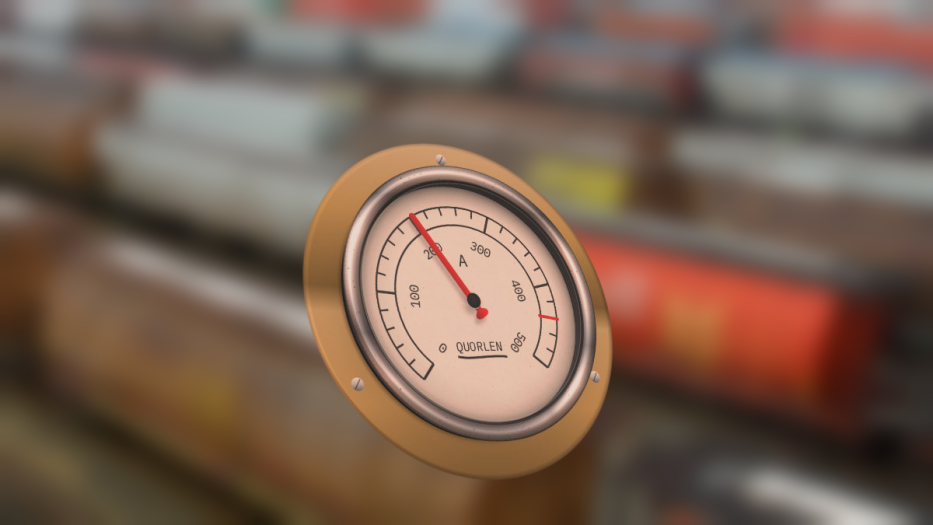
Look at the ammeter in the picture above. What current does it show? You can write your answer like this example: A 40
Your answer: A 200
